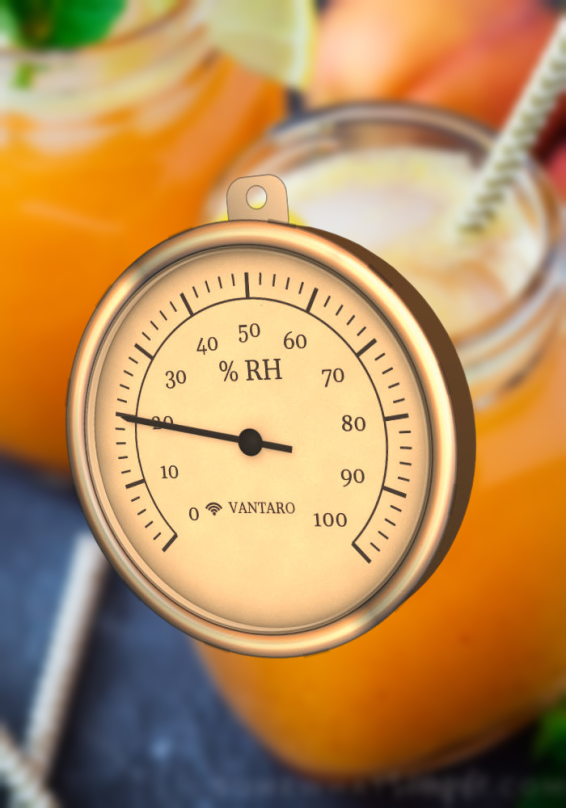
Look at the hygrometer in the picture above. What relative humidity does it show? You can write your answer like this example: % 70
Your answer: % 20
